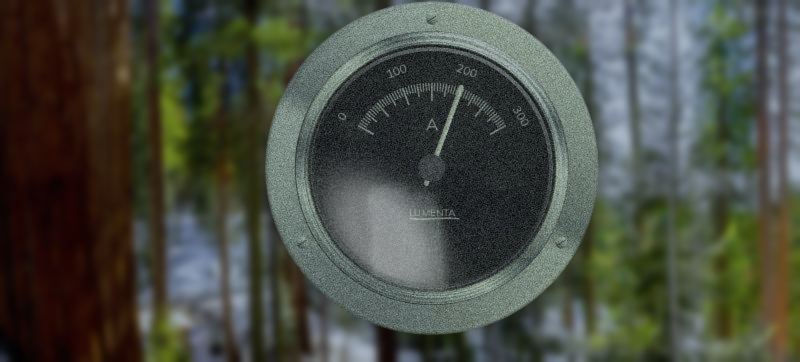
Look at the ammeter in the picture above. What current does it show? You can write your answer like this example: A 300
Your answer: A 200
